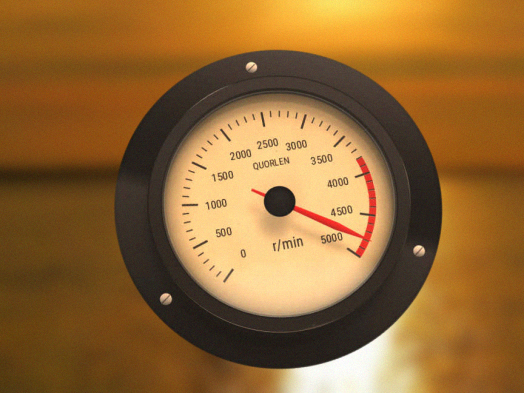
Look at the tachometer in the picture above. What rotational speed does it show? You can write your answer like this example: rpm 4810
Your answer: rpm 4800
